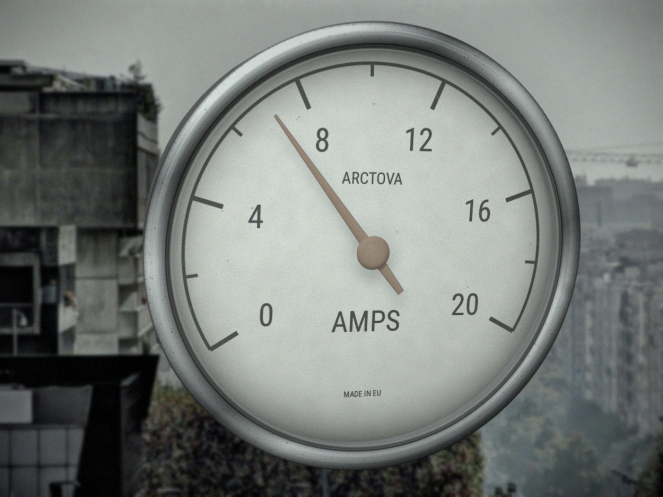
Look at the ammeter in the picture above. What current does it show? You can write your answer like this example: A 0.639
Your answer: A 7
